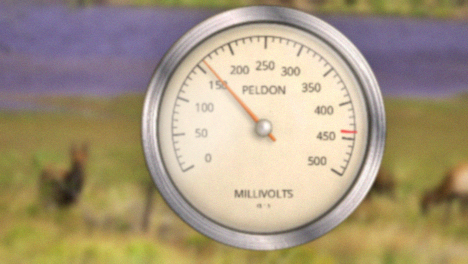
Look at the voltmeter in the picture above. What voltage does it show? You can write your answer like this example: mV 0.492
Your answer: mV 160
